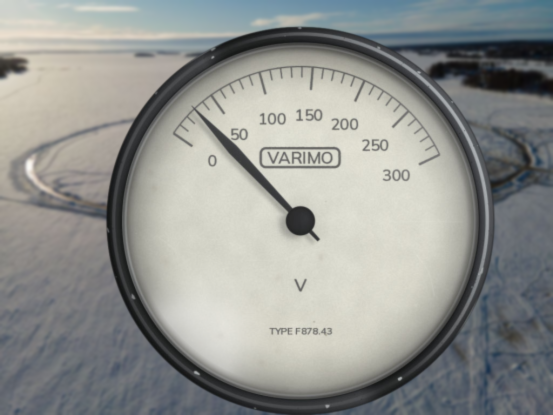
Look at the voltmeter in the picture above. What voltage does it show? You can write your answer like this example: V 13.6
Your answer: V 30
